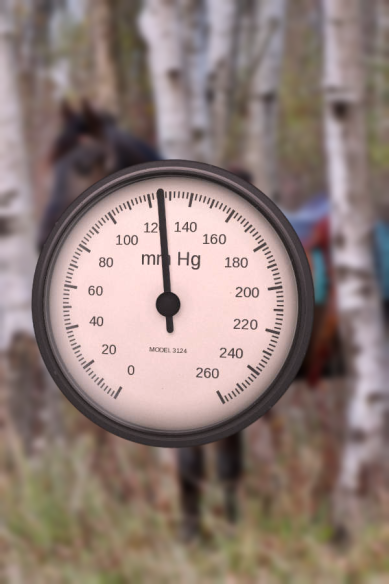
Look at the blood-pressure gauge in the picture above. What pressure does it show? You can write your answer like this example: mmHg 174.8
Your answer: mmHg 126
